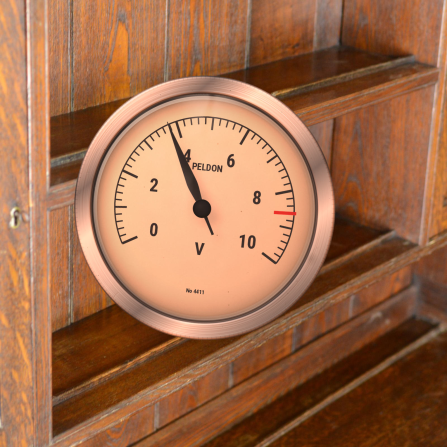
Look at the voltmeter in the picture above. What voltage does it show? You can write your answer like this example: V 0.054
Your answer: V 3.8
